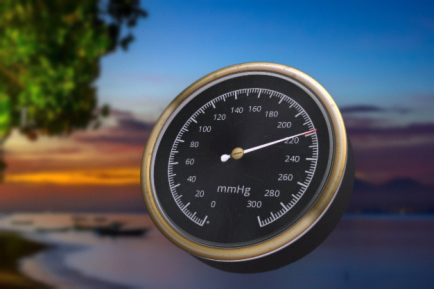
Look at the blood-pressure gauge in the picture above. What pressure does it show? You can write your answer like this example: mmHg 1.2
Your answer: mmHg 220
